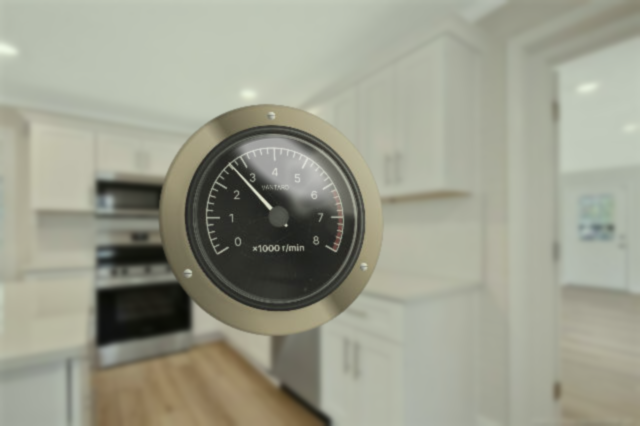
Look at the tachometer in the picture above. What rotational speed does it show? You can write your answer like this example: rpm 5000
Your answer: rpm 2600
